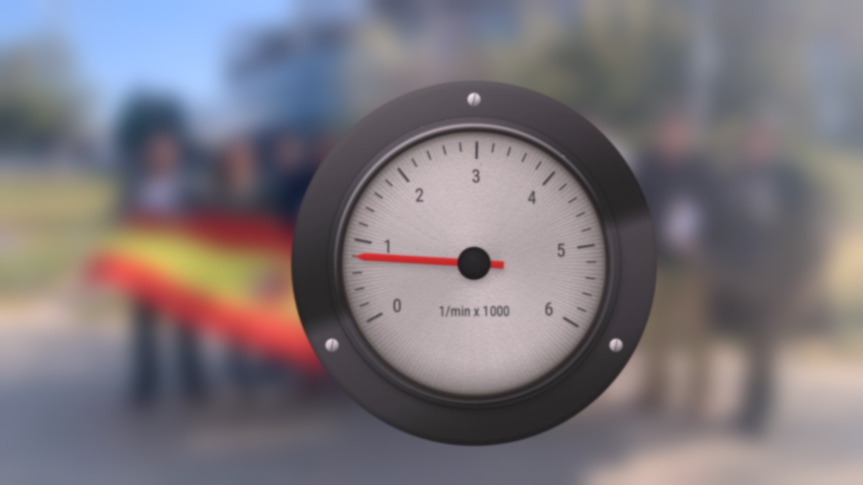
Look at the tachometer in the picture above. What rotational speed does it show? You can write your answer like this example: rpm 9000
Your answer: rpm 800
